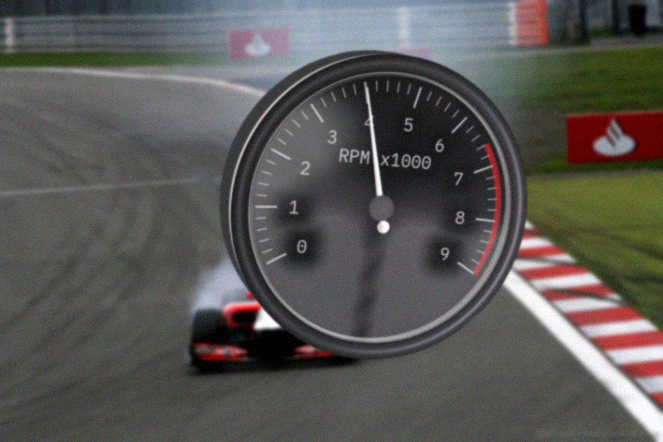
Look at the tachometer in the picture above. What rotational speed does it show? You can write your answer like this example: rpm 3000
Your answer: rpm 4000
